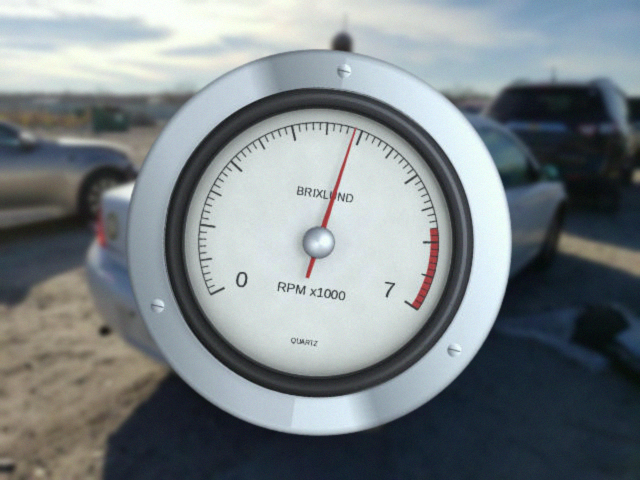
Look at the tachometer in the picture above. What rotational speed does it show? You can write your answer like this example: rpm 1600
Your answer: rpm 3900
